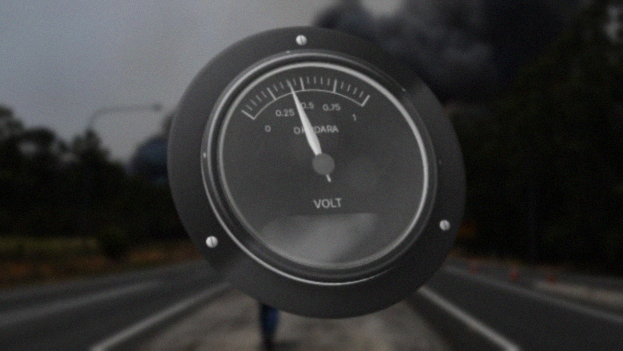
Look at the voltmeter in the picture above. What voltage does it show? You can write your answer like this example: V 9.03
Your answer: V 0.4
